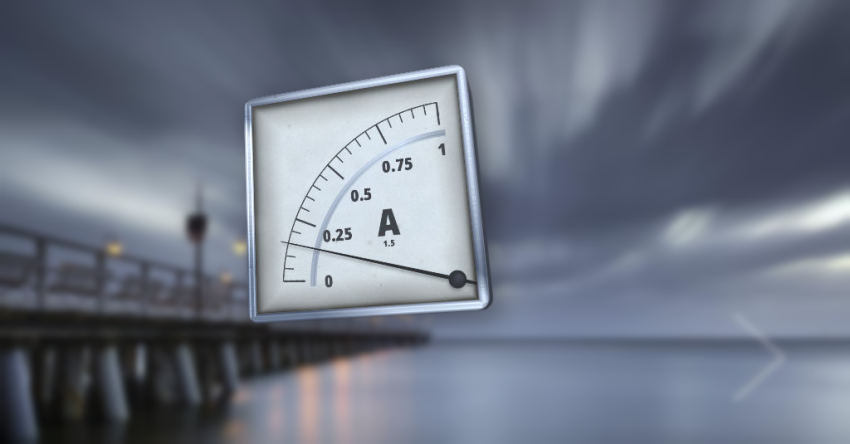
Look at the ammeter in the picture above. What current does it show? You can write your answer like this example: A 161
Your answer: A 0.15
